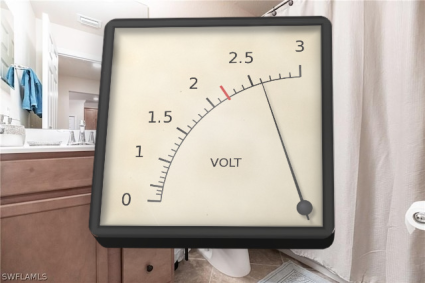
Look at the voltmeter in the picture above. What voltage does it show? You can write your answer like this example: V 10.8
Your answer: V 2.6
